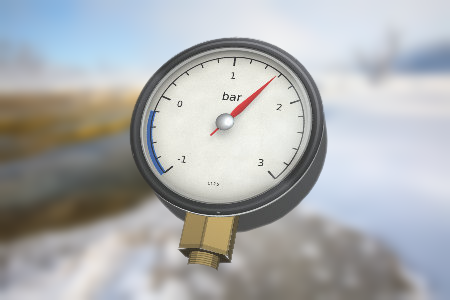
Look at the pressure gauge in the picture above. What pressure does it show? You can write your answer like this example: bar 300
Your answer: bar 1.6
